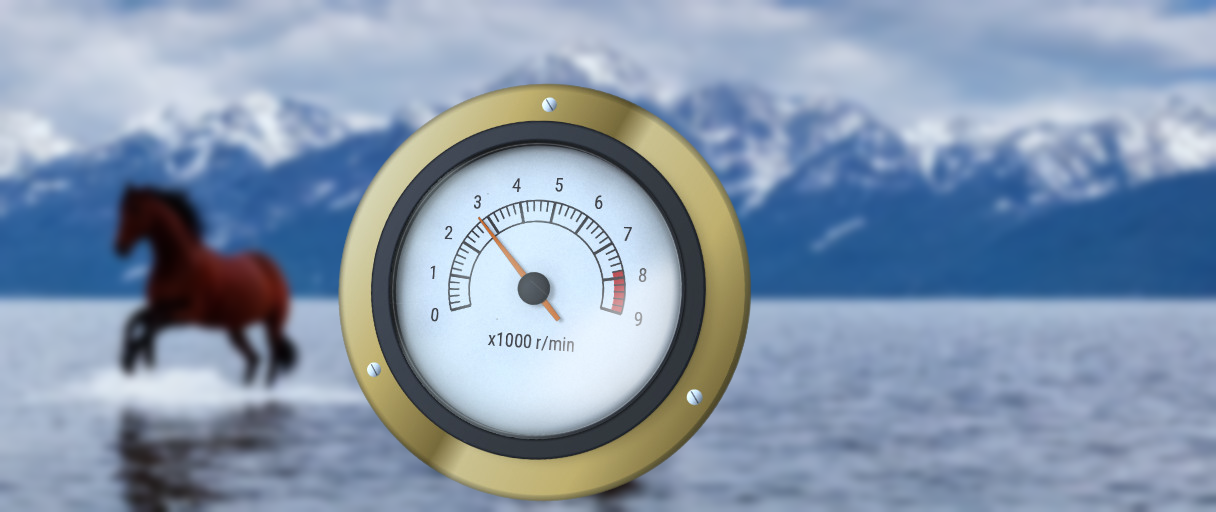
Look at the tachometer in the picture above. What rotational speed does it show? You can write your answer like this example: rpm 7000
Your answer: rpm 2800
